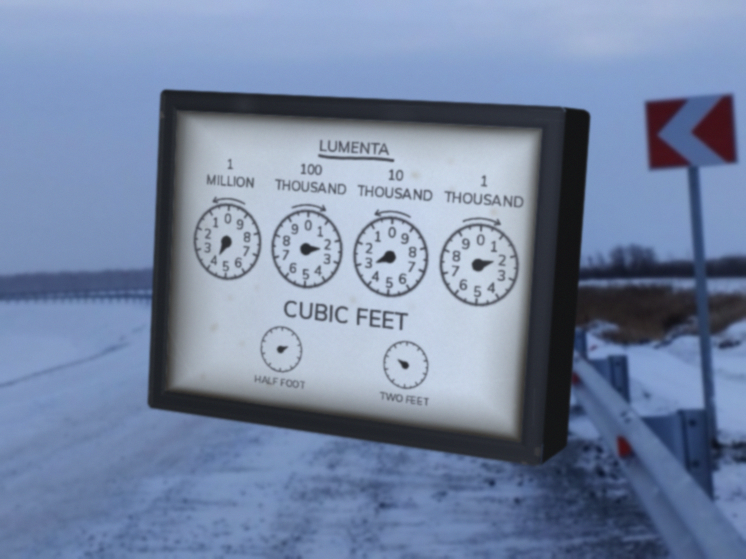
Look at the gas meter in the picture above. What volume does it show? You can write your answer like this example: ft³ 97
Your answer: ft³ 423200
